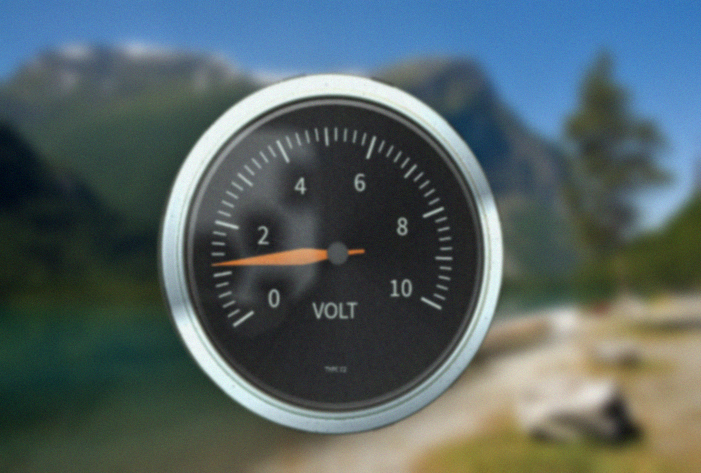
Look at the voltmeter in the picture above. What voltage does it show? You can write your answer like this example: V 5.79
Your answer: V 1.2
